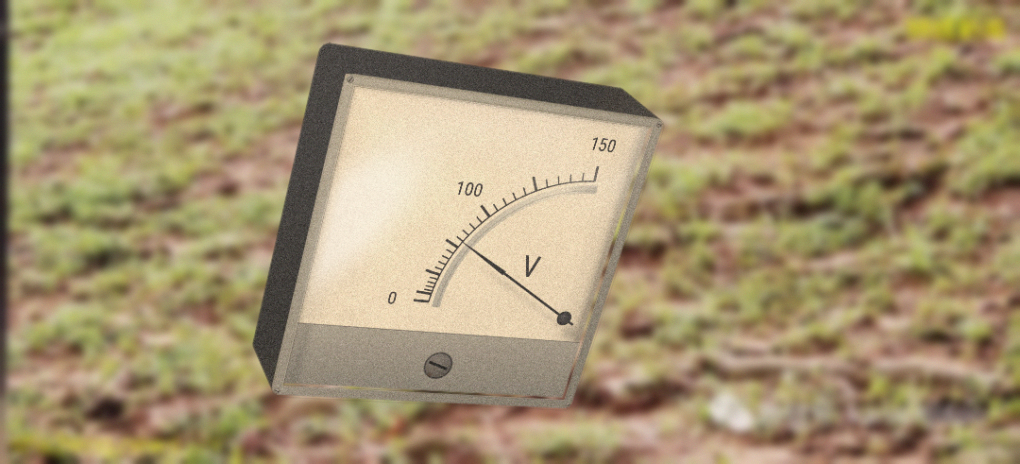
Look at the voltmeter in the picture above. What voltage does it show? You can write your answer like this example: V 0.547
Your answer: V 80
